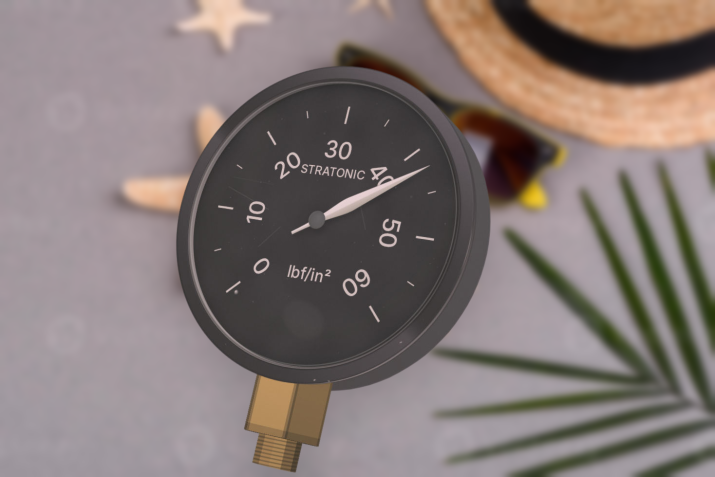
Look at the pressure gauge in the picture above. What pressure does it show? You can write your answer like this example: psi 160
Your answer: psi 42.5
